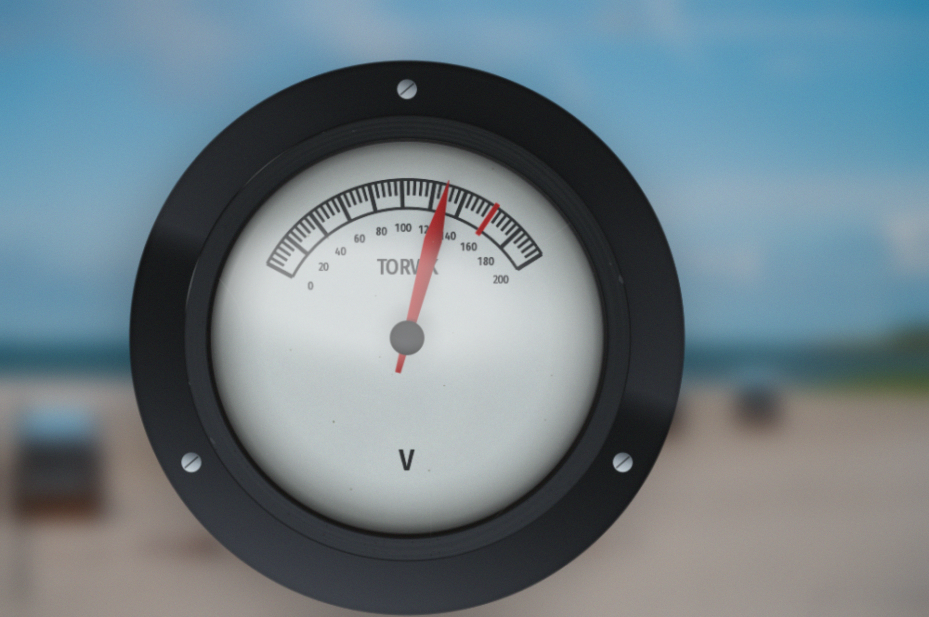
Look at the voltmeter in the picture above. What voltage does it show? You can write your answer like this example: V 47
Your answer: V 128
